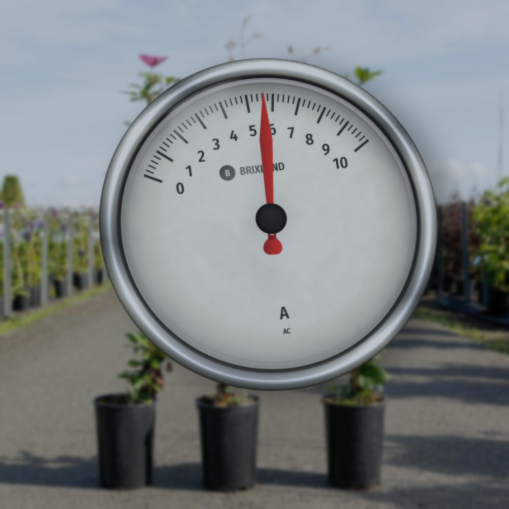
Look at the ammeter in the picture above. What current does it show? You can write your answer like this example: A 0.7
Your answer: A 5.6
